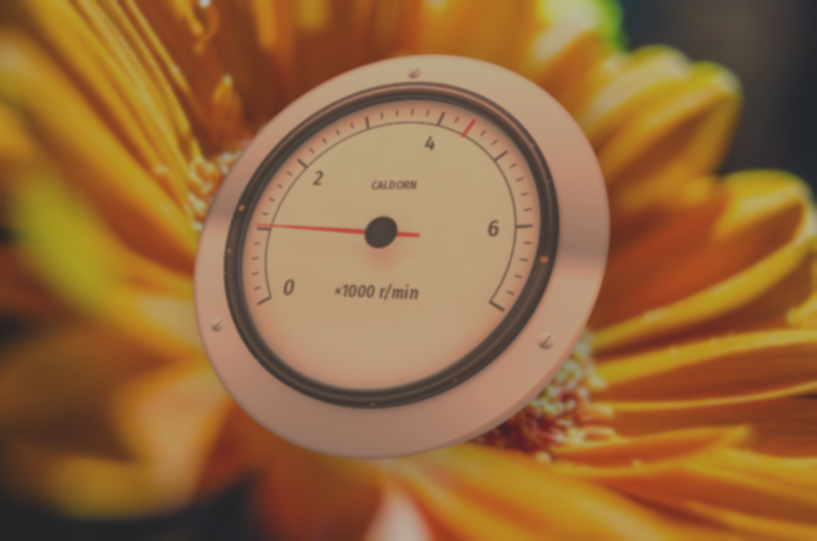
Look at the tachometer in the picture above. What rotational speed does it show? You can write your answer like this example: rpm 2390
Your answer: rpm 1000
